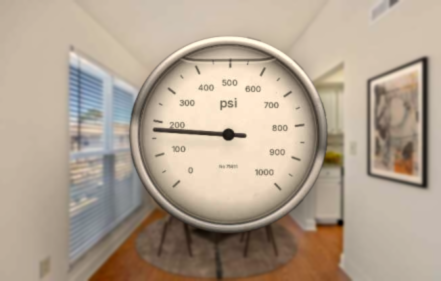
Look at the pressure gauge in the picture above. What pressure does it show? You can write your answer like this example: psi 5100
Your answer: psi 175
